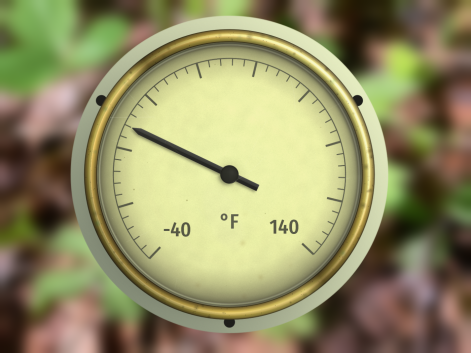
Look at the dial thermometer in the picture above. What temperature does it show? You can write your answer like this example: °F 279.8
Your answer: °F 8
